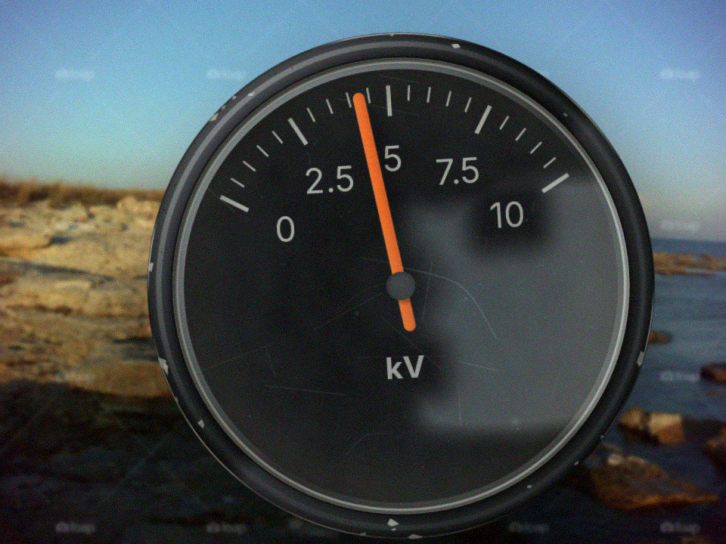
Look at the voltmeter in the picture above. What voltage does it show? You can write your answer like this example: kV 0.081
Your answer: kV 4.25
